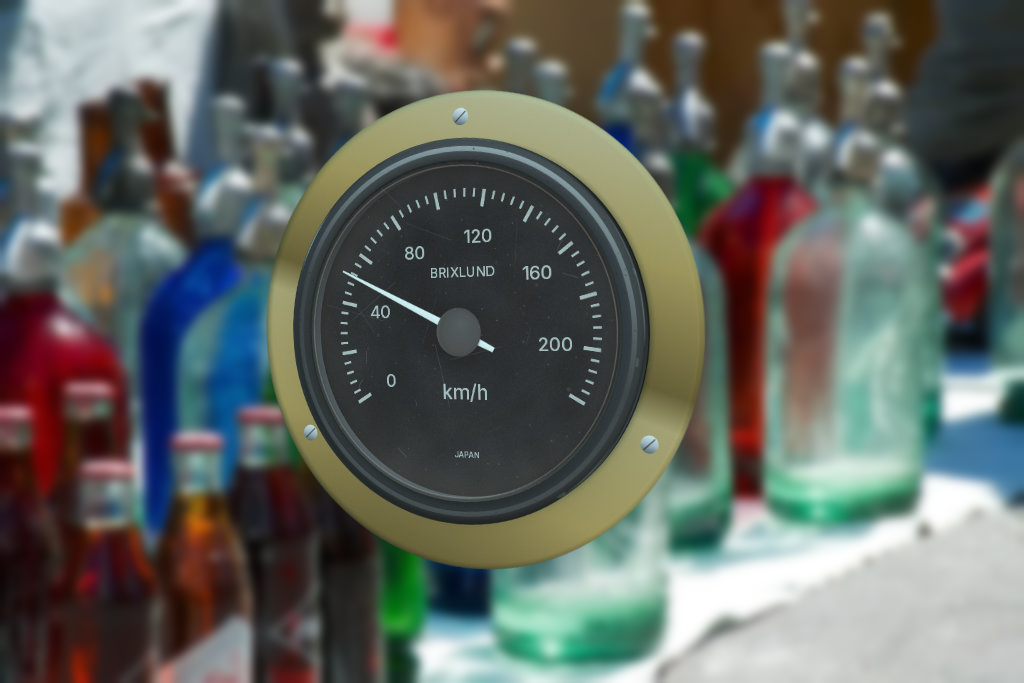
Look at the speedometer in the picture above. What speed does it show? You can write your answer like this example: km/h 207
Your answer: km/h 52
